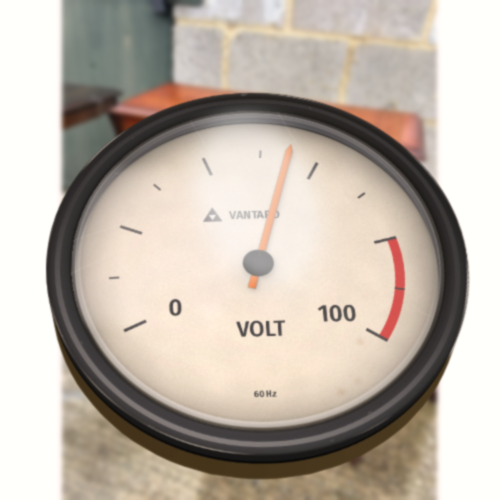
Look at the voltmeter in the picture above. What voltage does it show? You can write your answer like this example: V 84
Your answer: V 55
